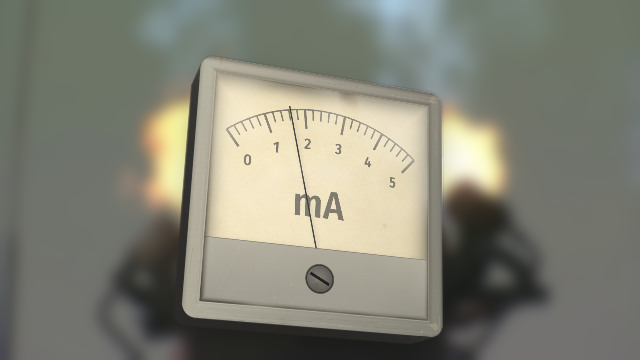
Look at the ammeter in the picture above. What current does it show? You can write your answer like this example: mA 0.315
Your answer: mA 1.6
